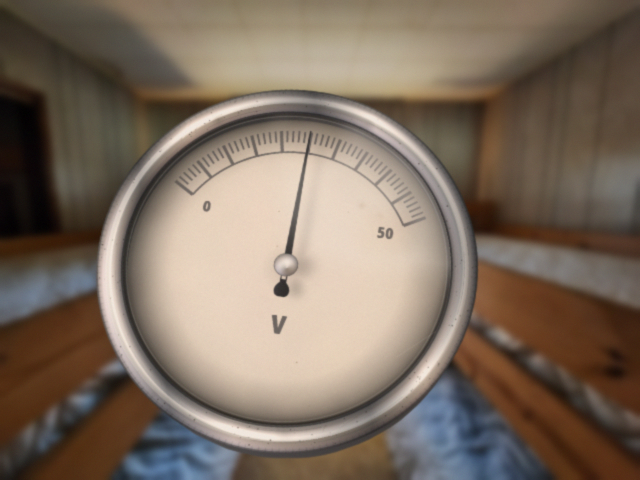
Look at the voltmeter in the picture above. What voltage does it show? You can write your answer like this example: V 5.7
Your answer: V 25
